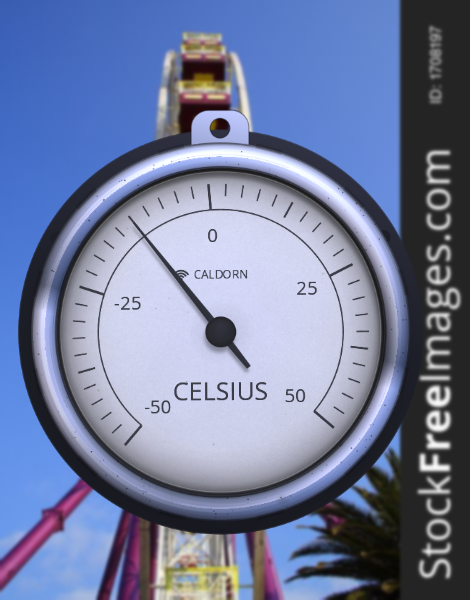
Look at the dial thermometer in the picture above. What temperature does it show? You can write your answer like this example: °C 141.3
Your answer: °C -12.5
